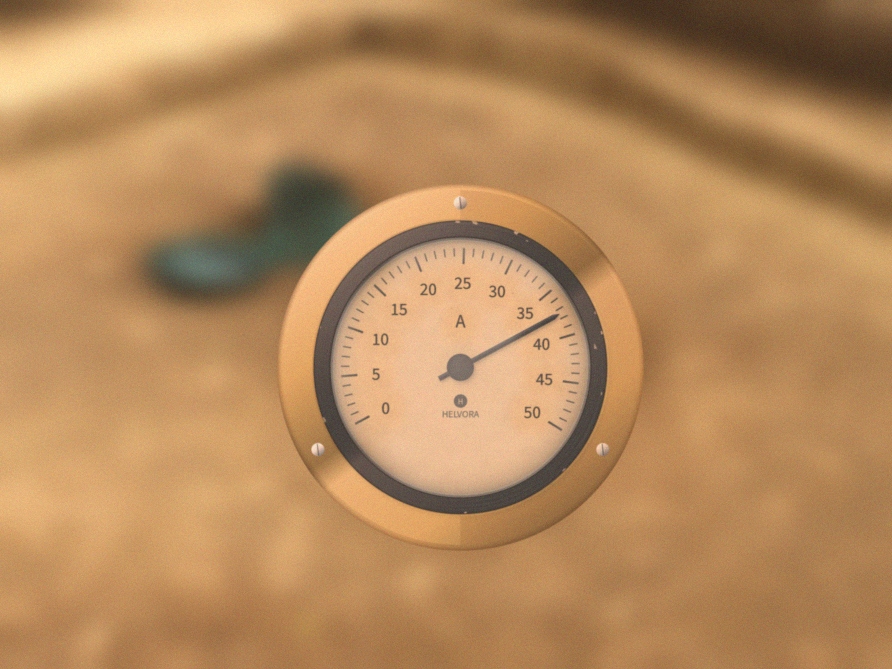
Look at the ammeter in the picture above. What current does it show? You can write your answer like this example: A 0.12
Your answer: A 37.5
